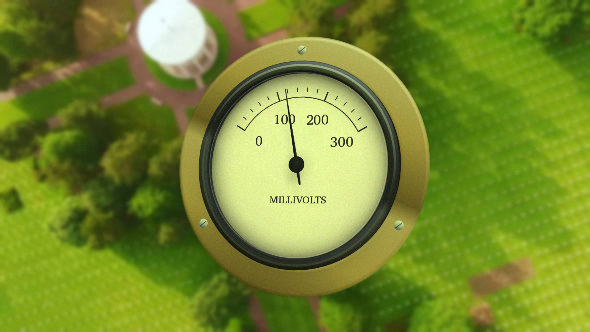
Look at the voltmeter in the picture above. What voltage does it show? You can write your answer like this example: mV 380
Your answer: mV 120
